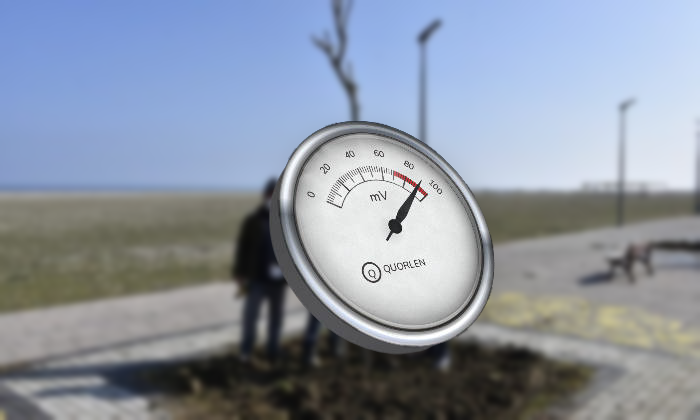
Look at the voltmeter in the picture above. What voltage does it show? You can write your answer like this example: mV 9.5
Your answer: mV 90
